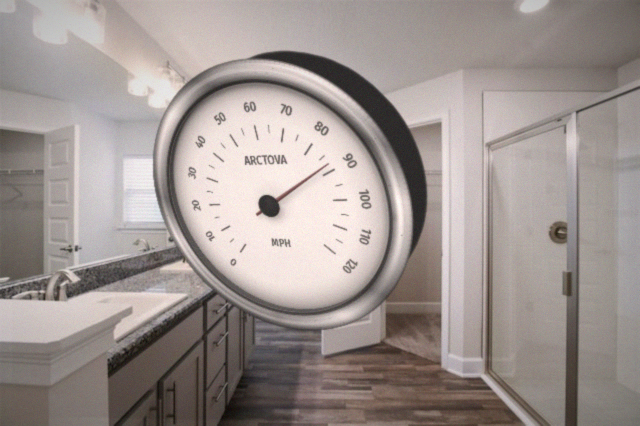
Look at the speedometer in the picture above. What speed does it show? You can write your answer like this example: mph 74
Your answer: mph 87.5
